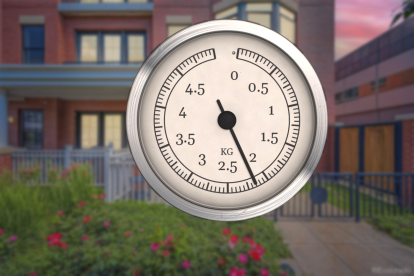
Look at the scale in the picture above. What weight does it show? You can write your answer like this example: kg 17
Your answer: kg 2.15
